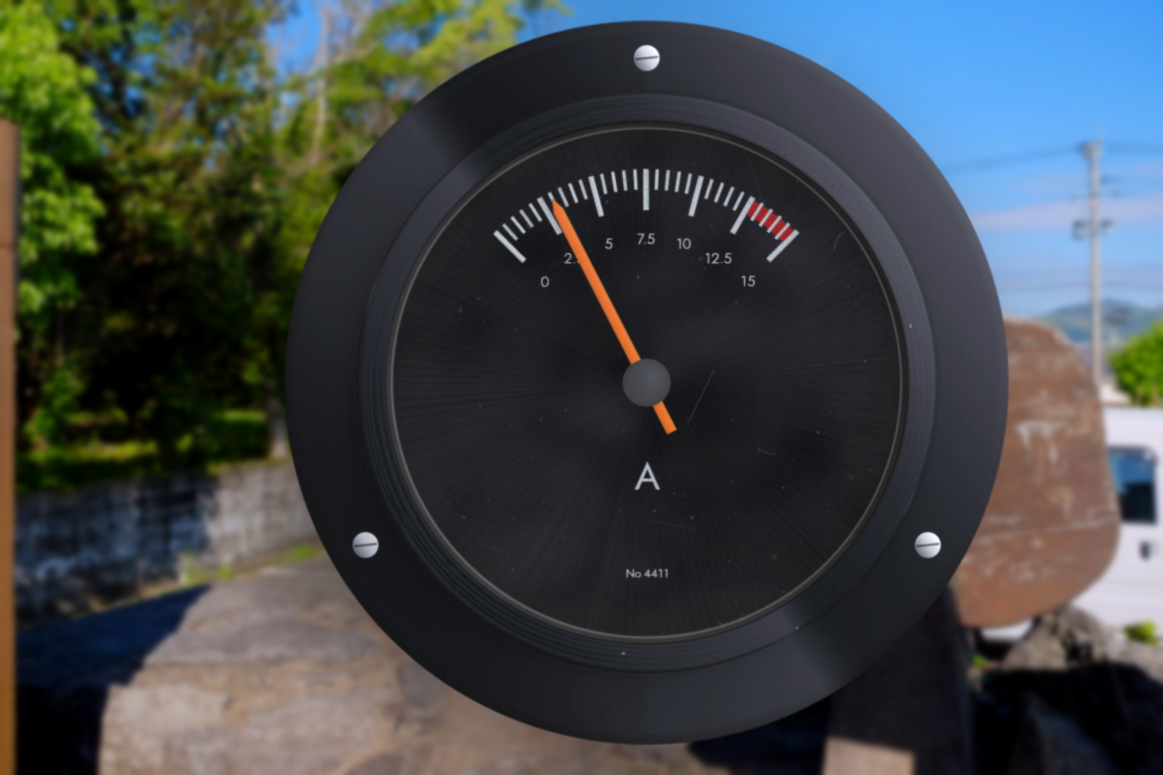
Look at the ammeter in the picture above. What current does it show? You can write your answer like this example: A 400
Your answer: A 3
